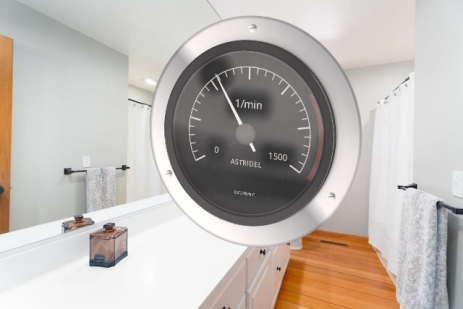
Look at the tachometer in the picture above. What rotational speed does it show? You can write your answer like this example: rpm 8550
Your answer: rpm 550
